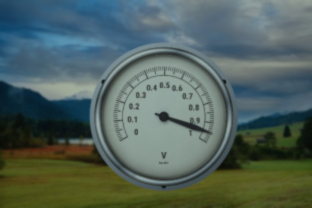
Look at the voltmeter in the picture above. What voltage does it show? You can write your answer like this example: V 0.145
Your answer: V 0.95
